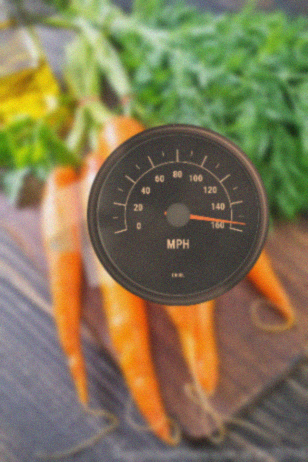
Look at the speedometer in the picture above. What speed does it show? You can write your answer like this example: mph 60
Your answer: mph 155
